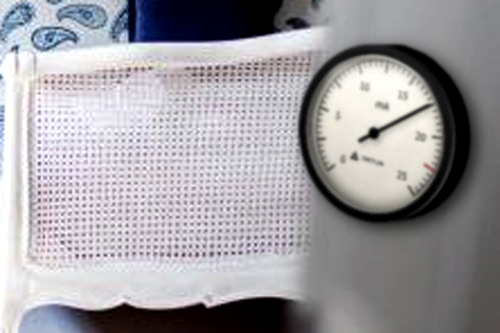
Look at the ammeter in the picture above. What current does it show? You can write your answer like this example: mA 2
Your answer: mA 17.5
